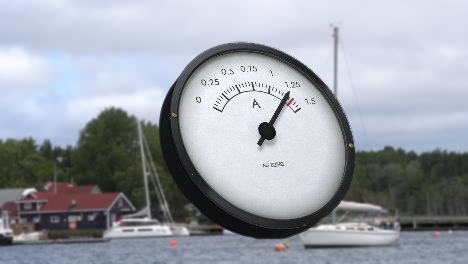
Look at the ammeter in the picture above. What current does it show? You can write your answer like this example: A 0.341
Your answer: A 1.25
